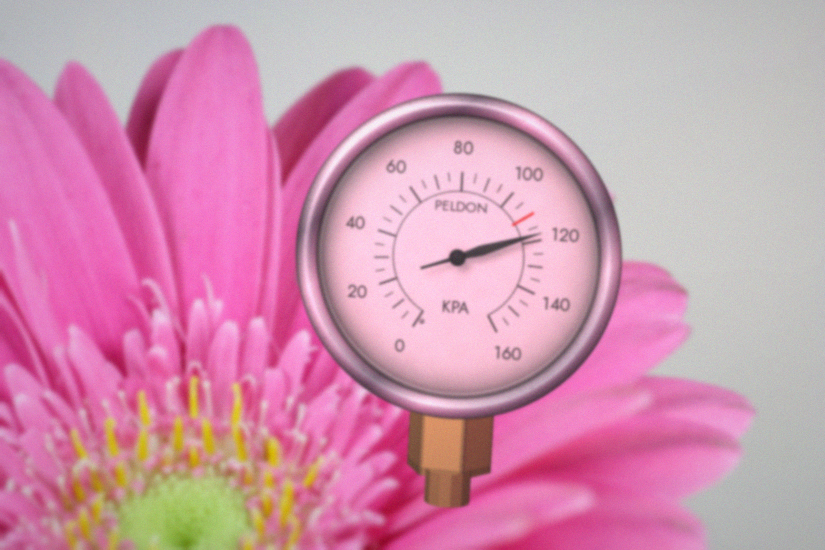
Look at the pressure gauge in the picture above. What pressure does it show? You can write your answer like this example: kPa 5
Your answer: kPa 117.5
